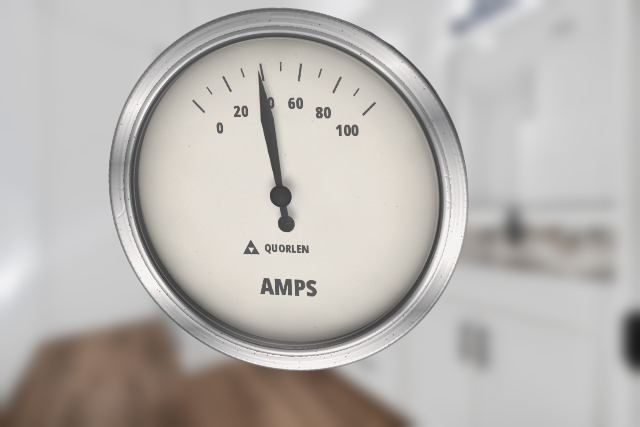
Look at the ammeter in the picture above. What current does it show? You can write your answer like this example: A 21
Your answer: A 40
